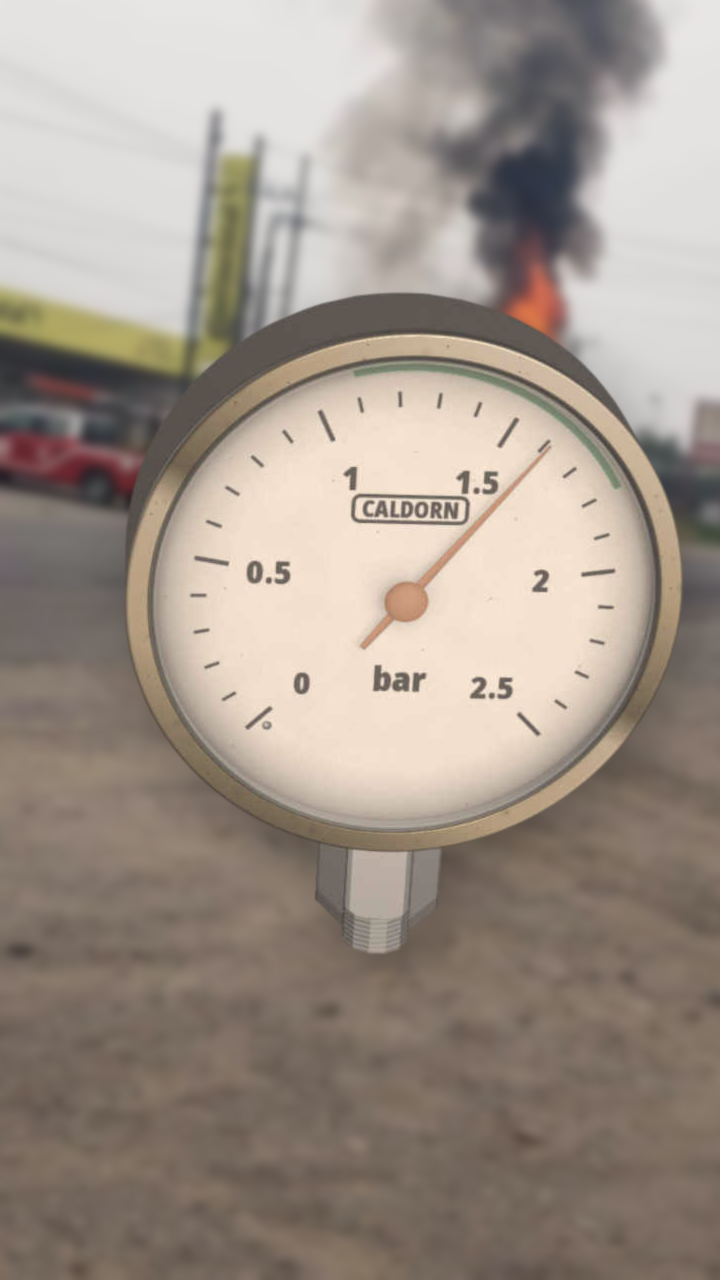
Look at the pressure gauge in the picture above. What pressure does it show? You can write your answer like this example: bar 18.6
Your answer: bar 1.6
